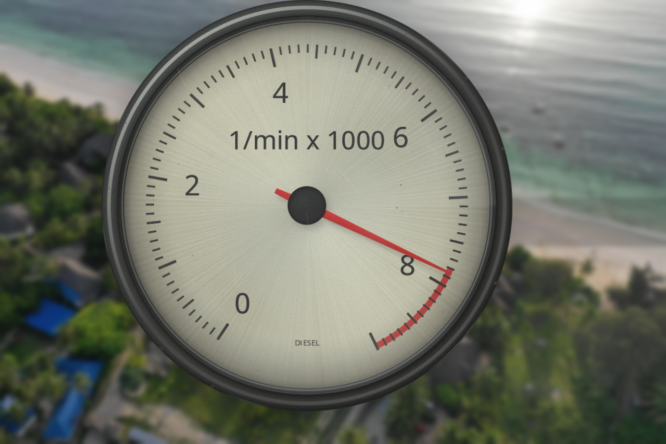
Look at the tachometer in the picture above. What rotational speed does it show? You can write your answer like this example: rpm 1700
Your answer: rpm 7850
